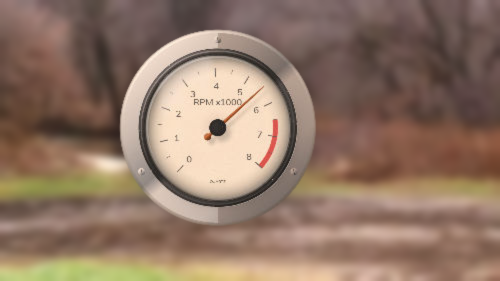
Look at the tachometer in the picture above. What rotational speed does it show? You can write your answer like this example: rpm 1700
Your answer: rpm 5500
